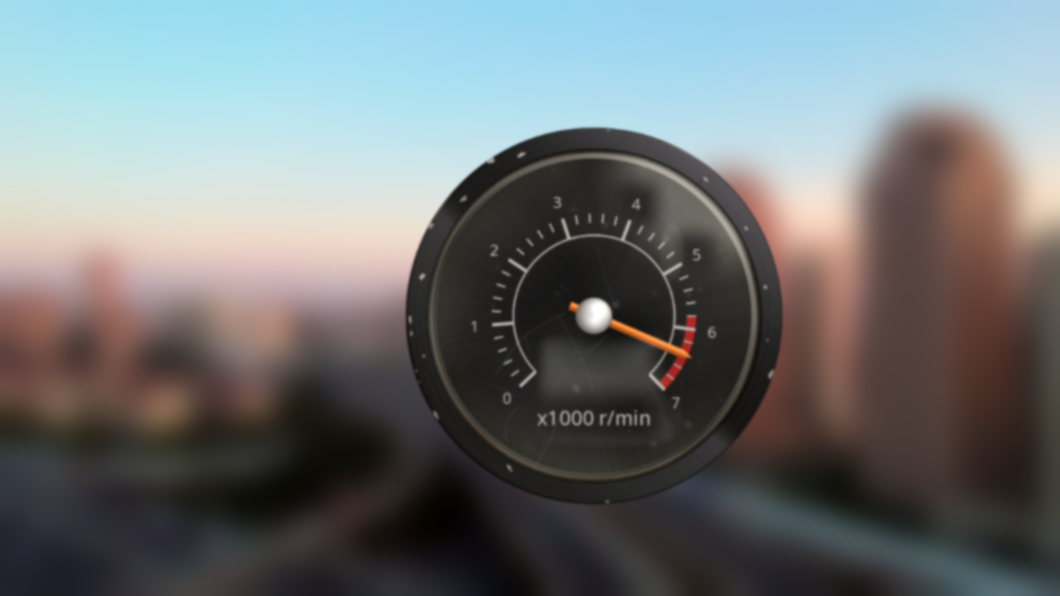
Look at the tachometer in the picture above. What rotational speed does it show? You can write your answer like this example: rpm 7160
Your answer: rpm 6400
